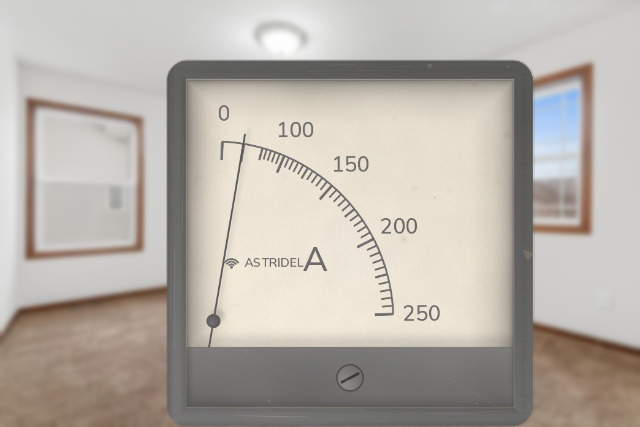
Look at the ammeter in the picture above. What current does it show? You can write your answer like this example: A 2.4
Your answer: A 50
